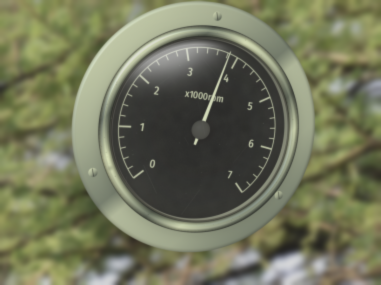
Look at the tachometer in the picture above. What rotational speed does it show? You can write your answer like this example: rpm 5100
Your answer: rpm 3800
